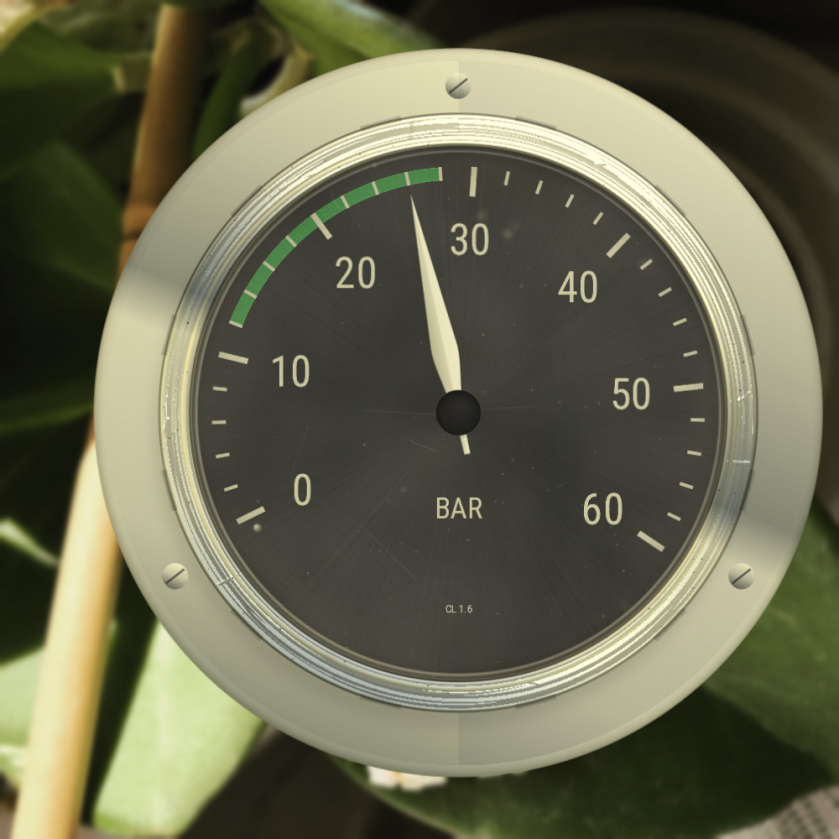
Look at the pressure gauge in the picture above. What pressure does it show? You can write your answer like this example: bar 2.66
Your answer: bar 26
